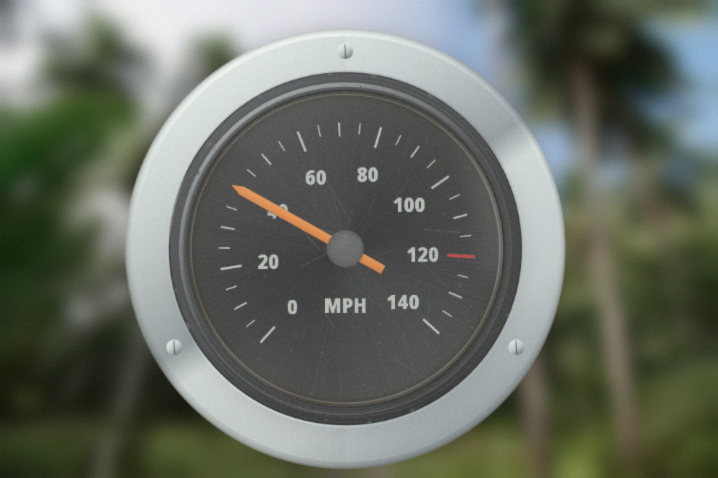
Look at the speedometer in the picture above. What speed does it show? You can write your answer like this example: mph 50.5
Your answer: mph 40
